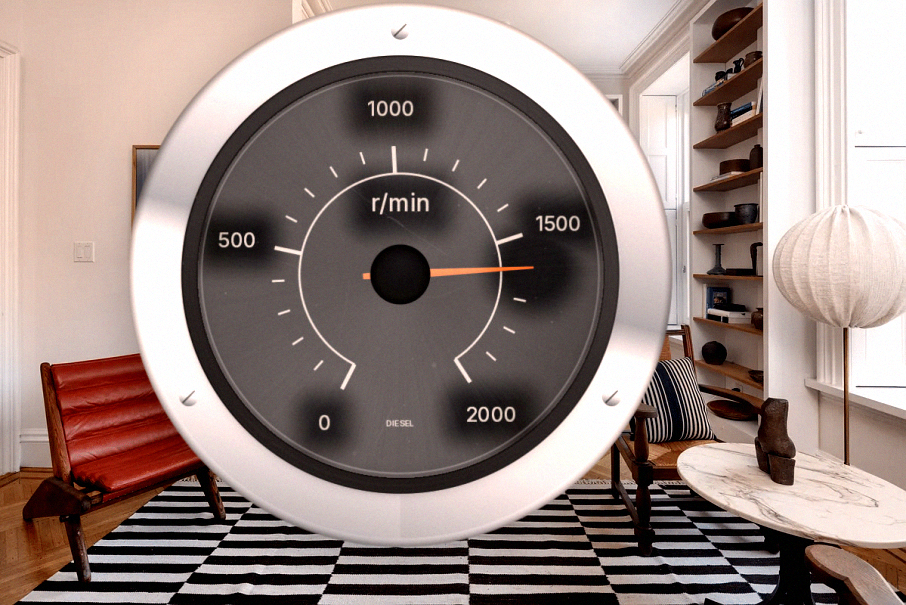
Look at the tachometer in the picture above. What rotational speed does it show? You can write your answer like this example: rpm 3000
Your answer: rpm 1600
